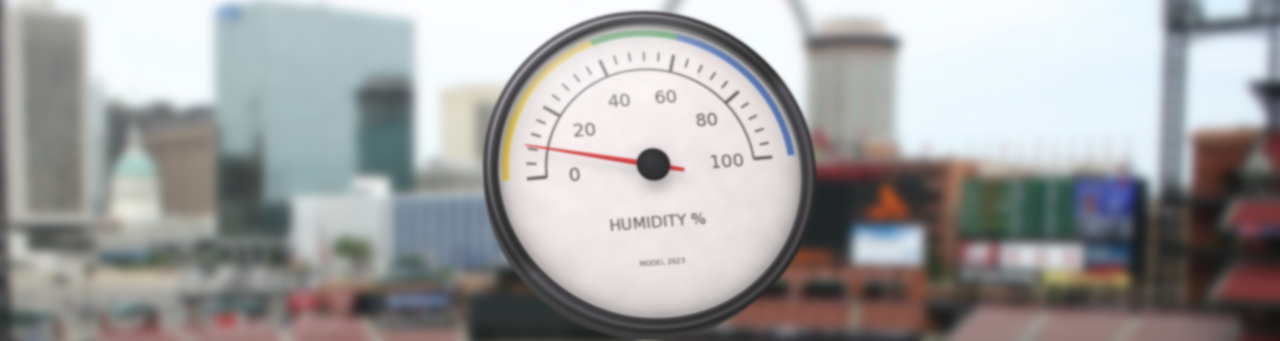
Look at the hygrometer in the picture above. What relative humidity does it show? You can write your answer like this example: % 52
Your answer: % 8
